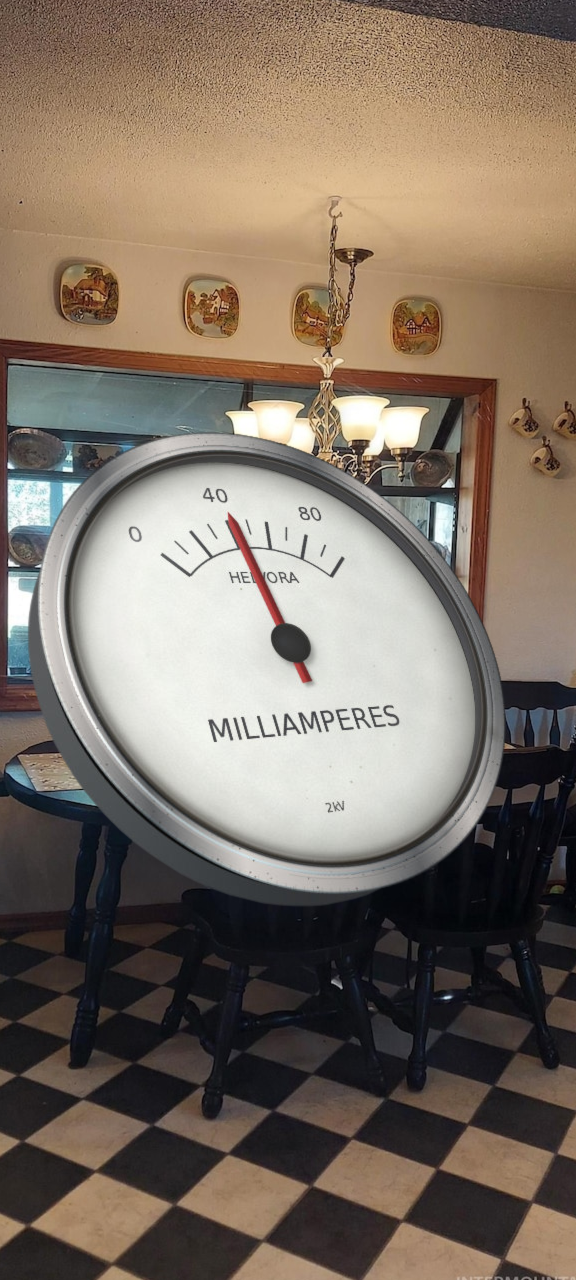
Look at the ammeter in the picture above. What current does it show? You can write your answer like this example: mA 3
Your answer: mA 40
